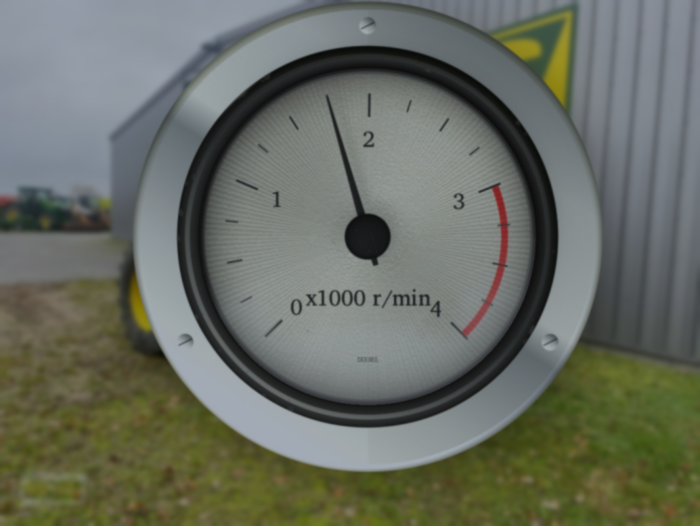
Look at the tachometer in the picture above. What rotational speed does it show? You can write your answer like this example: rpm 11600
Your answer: rpm 1750
